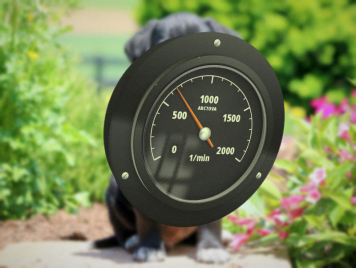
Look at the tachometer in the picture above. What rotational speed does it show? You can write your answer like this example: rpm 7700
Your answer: rpm 650
